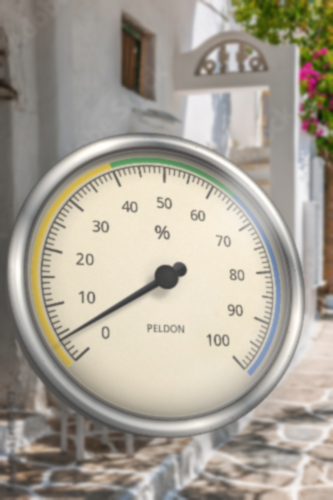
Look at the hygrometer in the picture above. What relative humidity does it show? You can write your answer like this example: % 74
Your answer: % 4
